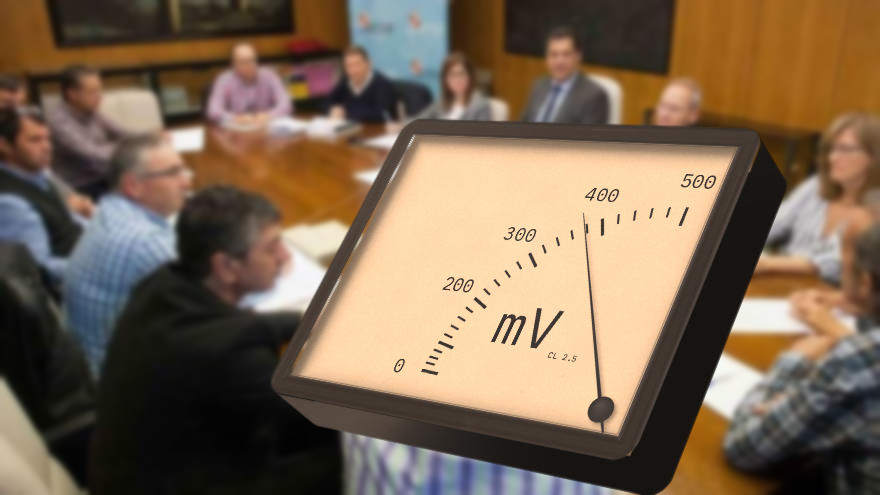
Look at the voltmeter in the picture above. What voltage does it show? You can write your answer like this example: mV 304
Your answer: mV 380
